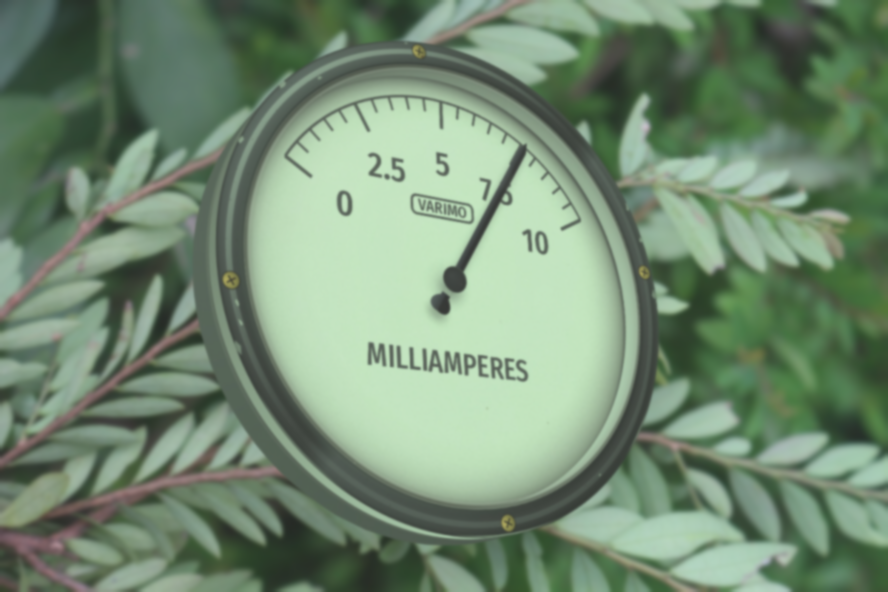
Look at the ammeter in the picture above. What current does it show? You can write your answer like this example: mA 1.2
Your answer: mA 7.5
